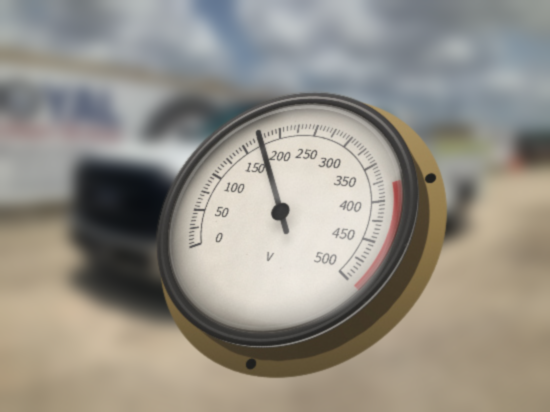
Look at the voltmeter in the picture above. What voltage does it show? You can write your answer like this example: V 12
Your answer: V 175
